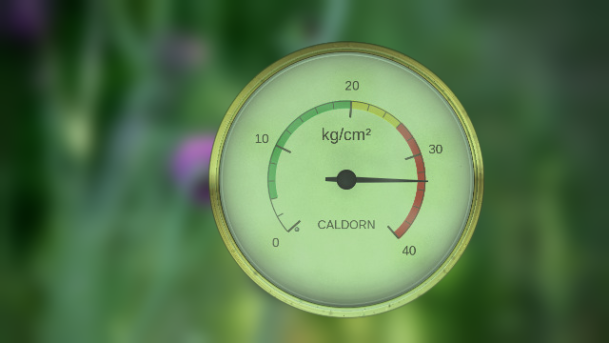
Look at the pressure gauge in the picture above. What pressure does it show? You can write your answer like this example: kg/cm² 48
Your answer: kg/cm² 33
